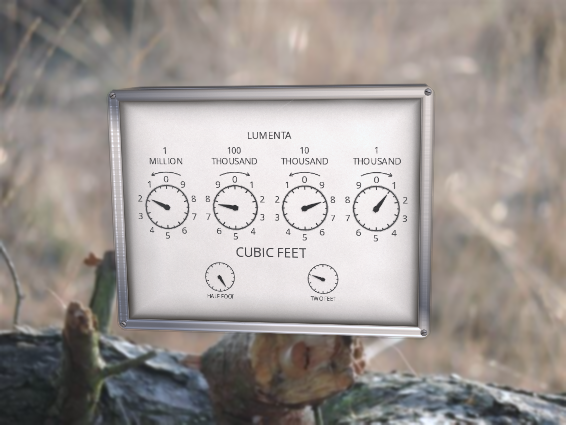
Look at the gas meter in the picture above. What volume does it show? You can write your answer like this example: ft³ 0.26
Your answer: ft³ 178100
